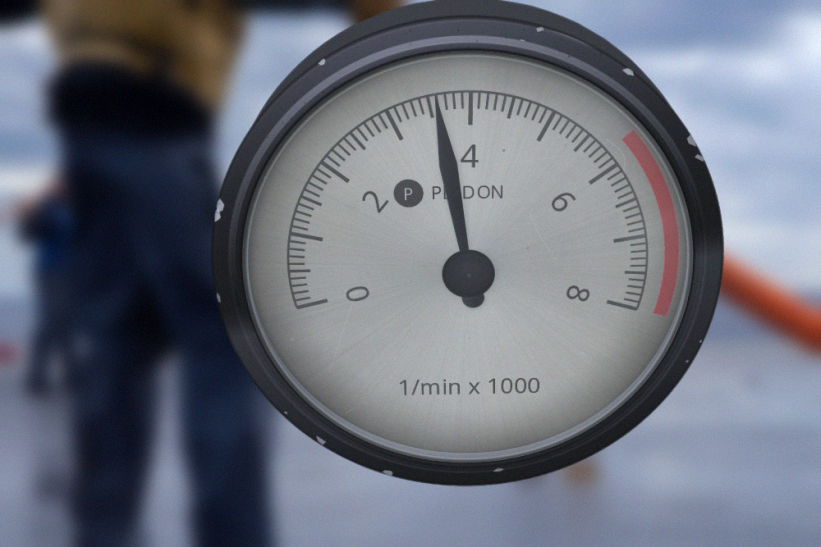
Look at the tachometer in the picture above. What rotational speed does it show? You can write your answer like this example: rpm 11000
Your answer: rpm 3600
